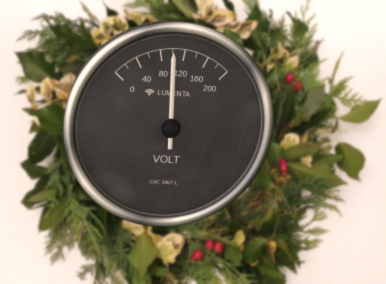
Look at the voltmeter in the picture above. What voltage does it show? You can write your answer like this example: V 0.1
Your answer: V 100
